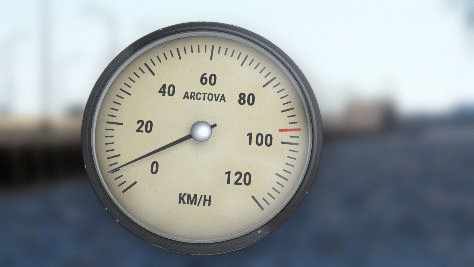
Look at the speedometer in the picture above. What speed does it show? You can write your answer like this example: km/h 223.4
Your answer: km/h 6
